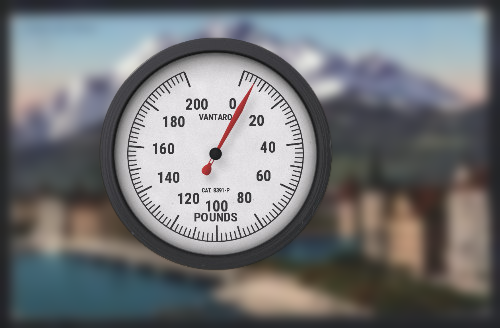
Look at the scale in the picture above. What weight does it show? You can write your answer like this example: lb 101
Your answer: lb 6
